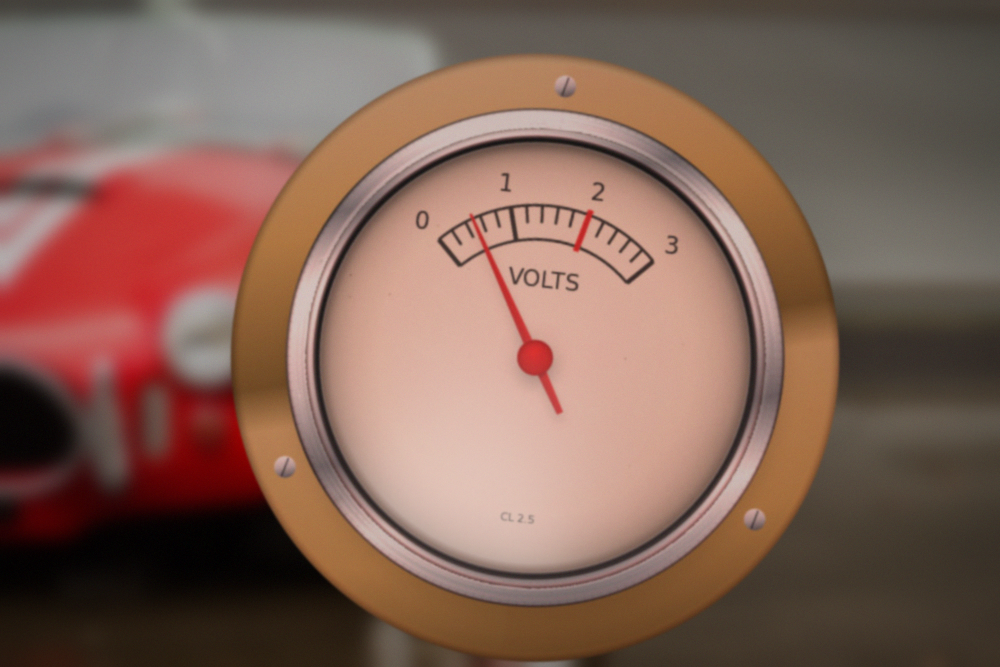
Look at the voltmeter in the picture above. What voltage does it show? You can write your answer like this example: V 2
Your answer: V 0.5
